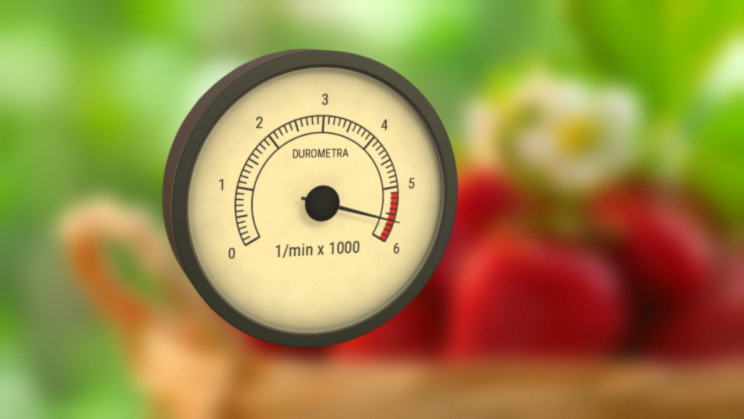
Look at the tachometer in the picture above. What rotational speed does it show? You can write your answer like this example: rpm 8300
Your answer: rpm 5600
